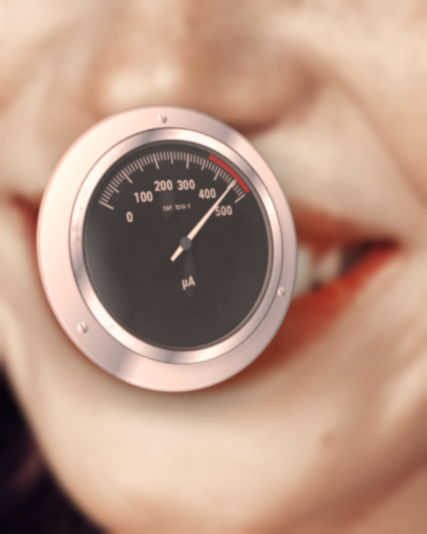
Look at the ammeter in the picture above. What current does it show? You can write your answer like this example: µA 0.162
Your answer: µA 450
